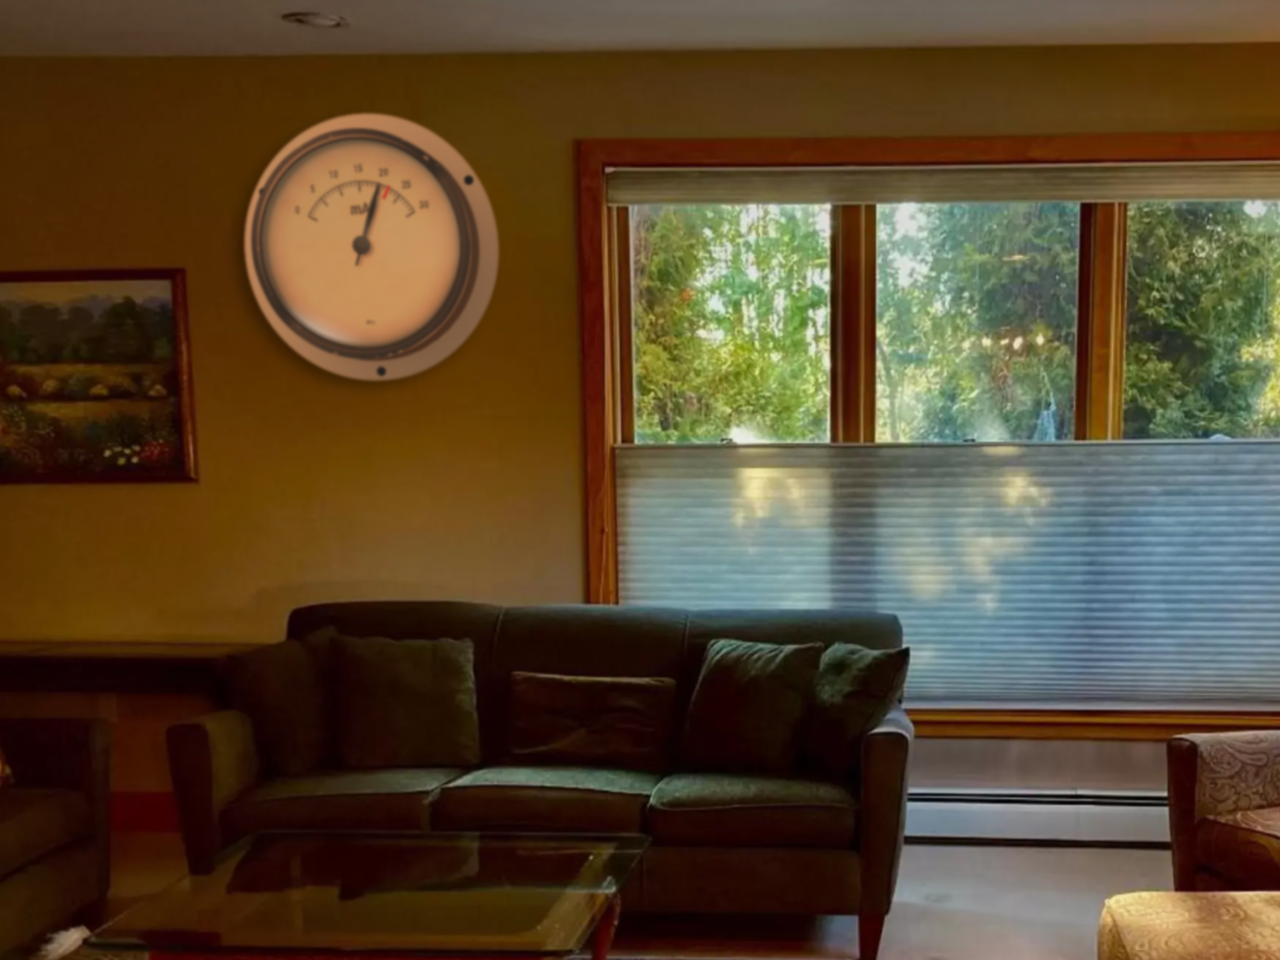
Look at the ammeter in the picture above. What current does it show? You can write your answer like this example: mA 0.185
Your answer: mA 20
